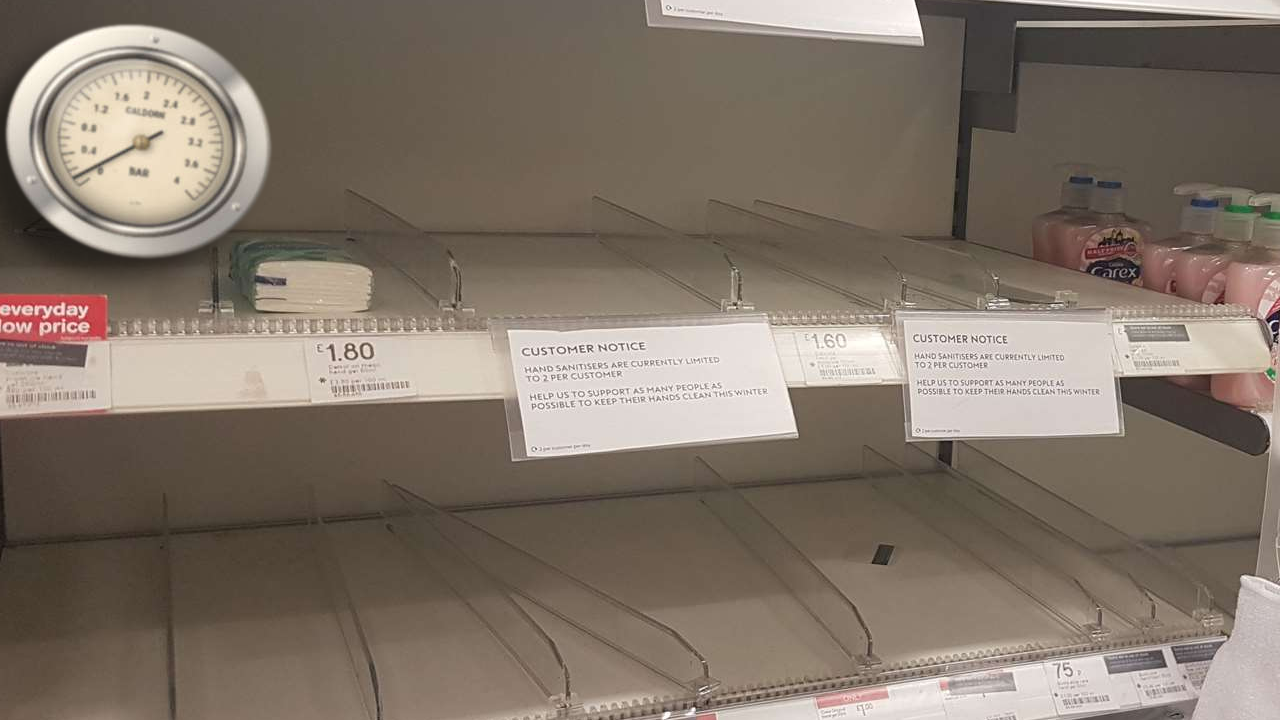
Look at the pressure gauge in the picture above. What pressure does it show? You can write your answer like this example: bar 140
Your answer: bar 0.1
